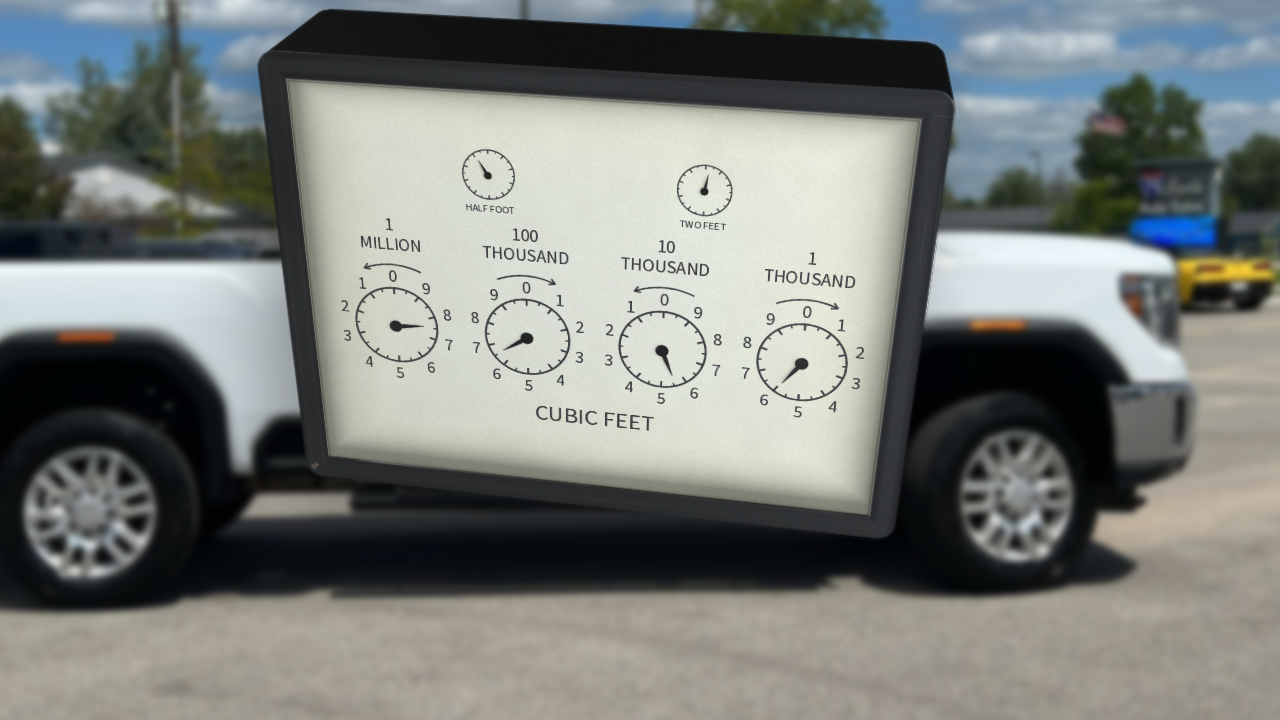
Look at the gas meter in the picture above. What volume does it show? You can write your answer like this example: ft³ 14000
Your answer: ft³ 765600
